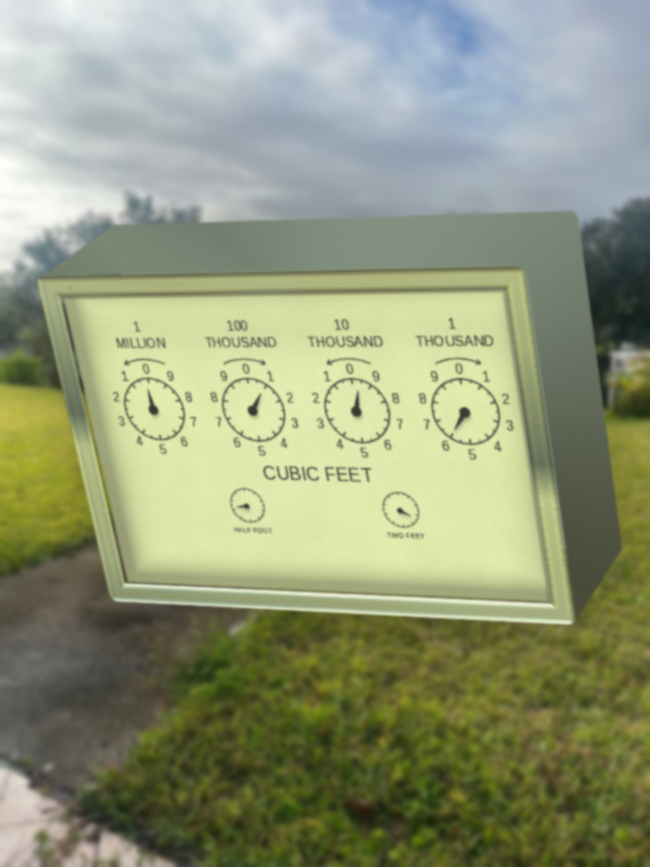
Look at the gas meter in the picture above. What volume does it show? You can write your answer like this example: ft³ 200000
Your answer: ft³ 9600
